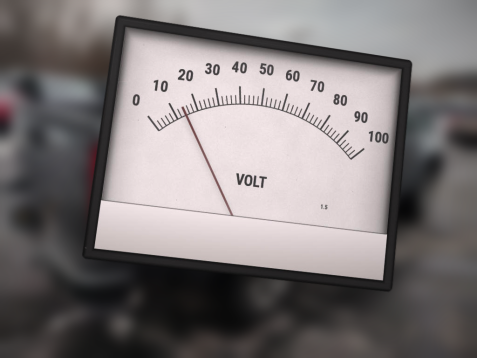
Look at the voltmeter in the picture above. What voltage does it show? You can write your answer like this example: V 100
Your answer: V 14
